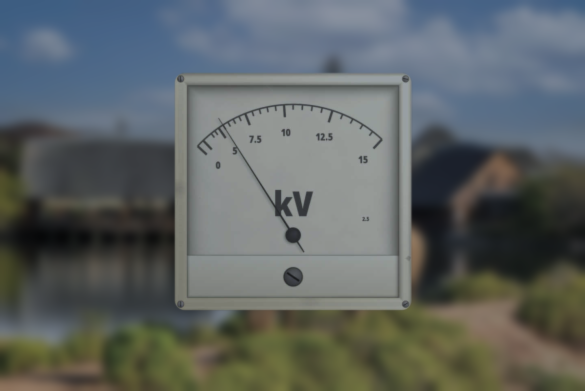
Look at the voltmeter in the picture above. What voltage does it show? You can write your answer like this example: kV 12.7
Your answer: kV 5.5
